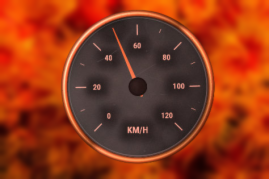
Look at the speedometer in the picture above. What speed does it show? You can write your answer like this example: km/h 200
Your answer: km/h 50
